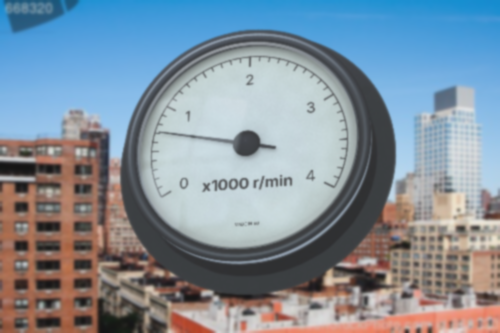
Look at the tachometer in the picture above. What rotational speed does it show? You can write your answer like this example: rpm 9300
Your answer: rpm 700
